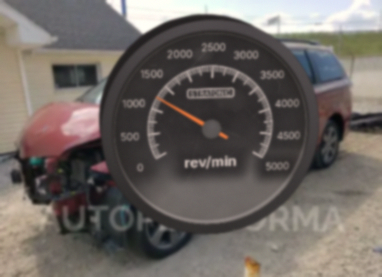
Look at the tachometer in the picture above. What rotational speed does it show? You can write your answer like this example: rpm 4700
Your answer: rpm 1250
